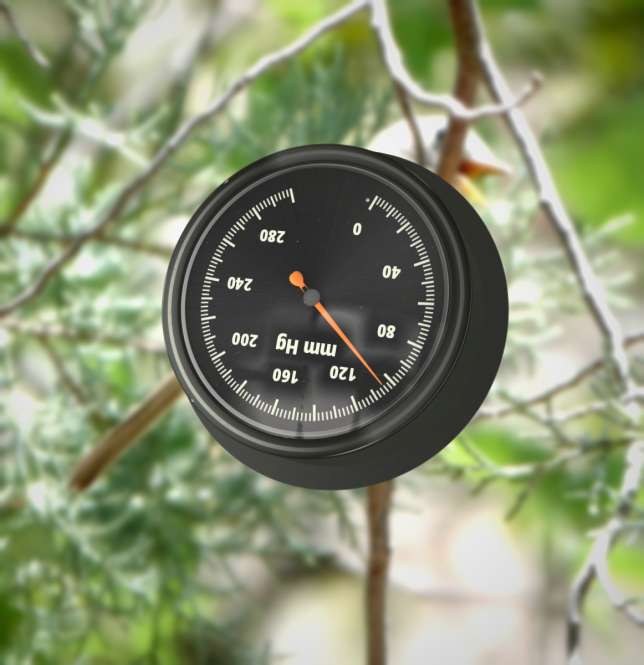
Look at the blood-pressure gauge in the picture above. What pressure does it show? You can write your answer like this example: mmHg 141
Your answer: mmHg 104
